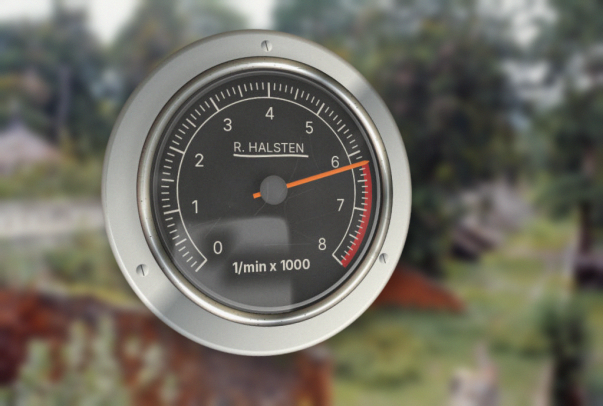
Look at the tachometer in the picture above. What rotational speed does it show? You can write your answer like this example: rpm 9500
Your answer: rpm 6200
